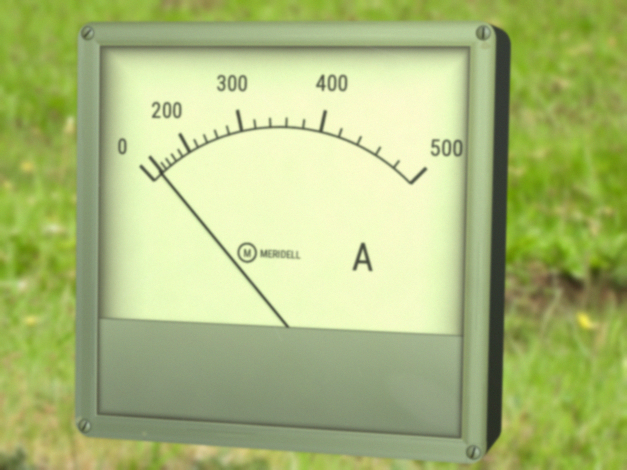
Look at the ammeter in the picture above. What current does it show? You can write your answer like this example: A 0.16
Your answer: A 100
